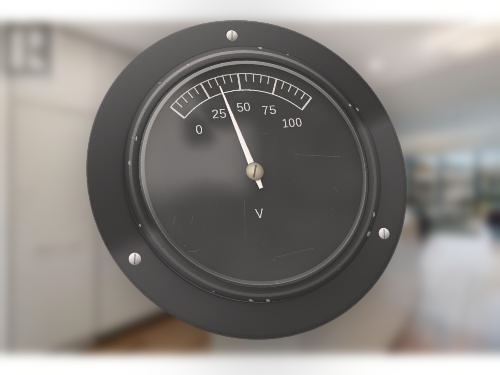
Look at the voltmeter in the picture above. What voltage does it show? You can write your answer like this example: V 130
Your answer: V 35
